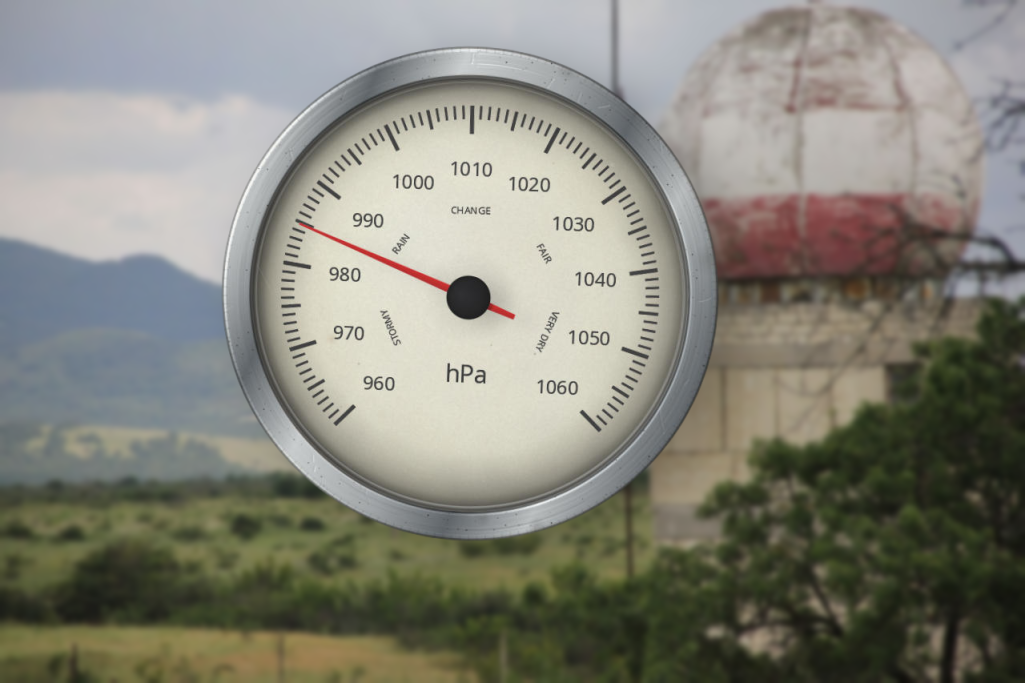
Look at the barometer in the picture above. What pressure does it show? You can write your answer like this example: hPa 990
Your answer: hPa 985
